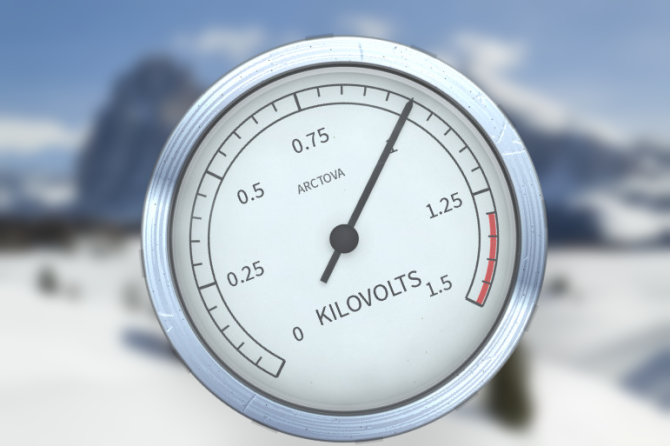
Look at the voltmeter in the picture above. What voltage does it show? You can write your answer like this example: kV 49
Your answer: kV 1
